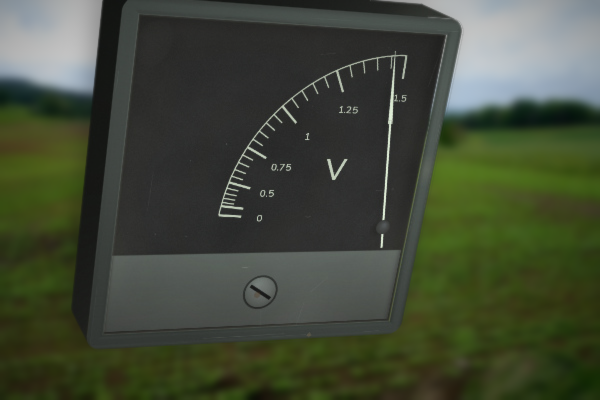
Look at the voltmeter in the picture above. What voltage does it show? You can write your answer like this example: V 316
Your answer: V 1.45
